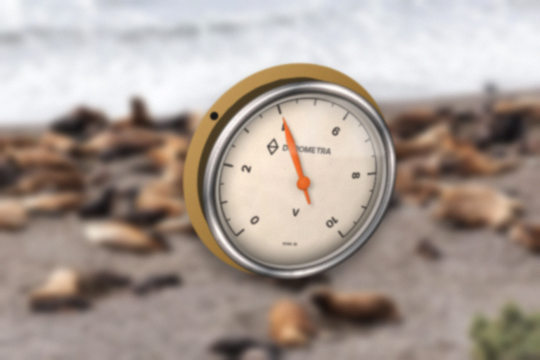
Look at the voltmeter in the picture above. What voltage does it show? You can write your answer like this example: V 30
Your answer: V 4
